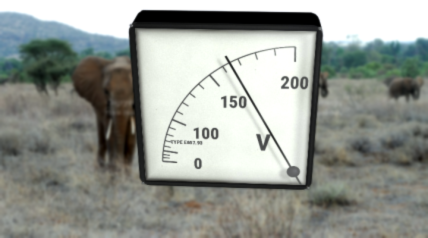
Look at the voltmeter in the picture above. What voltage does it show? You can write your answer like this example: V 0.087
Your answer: V 165
